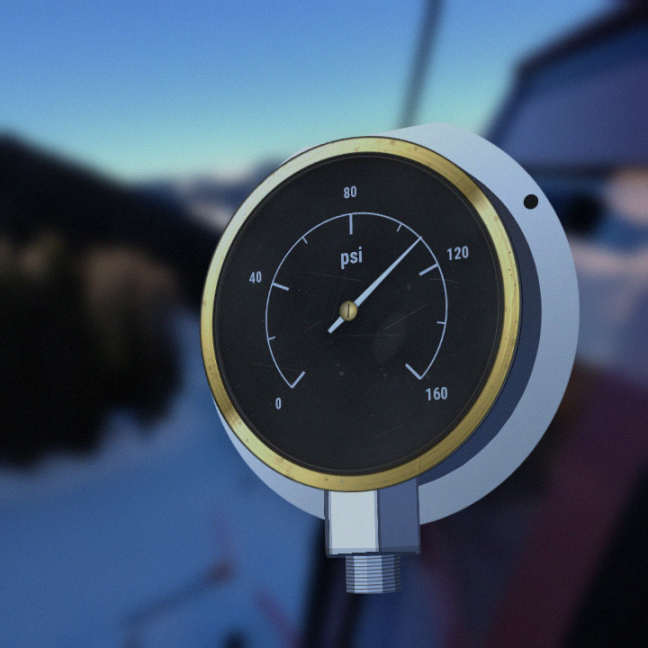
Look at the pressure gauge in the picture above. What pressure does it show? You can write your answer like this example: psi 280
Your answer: psi 110
